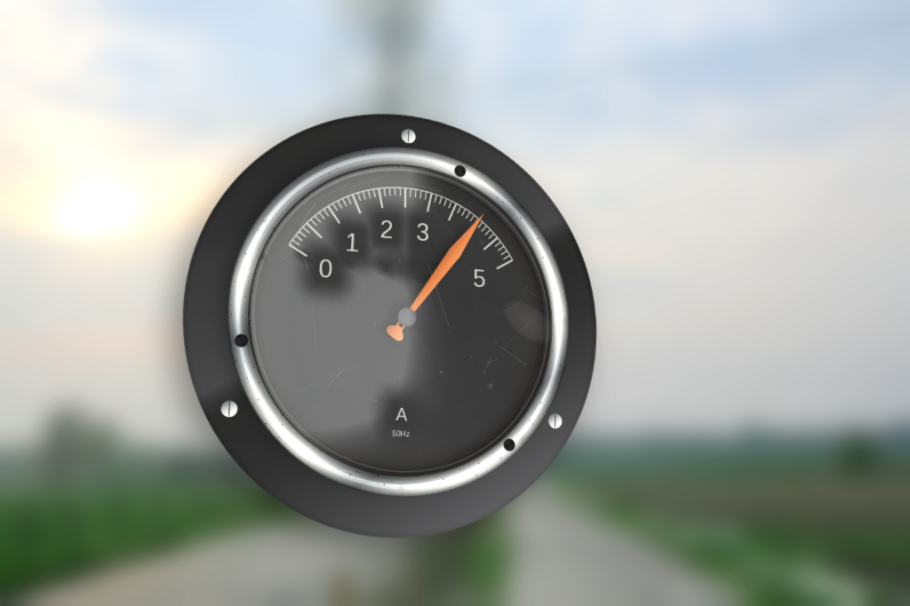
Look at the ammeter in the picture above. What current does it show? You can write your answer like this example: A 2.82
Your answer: A 4
